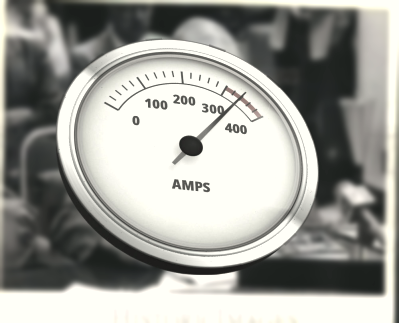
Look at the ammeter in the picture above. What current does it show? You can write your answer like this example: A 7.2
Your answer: A 340
